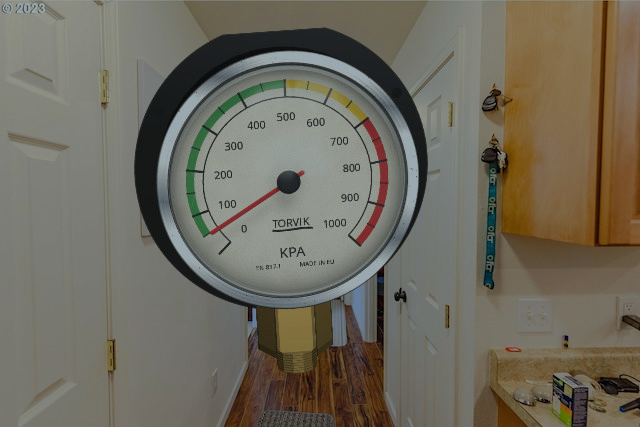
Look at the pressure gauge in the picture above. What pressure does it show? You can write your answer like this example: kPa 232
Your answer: kPa 50
